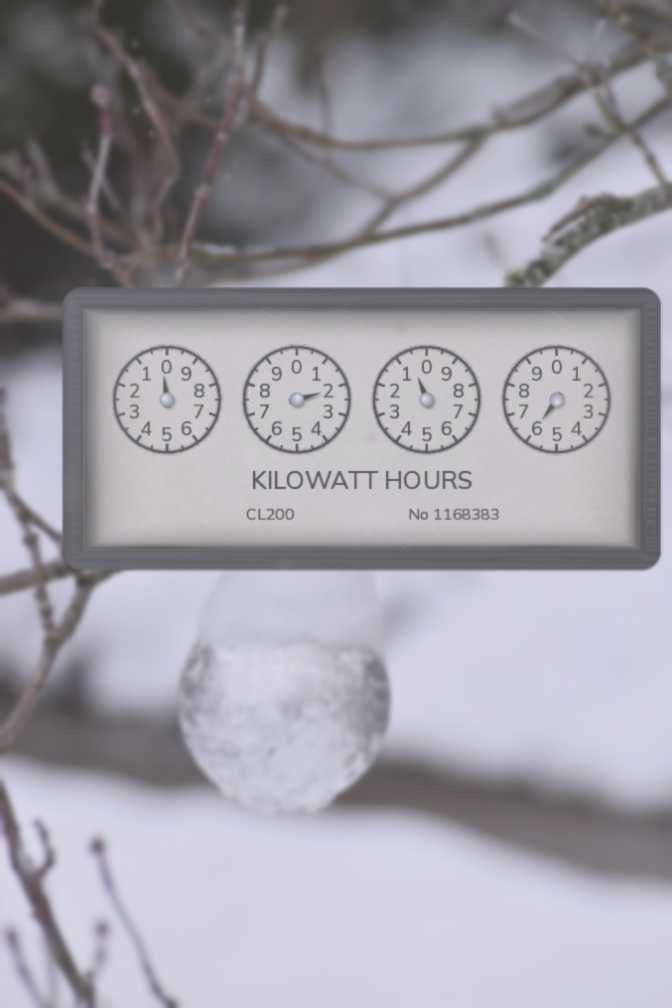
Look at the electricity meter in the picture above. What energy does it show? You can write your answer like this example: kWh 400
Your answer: kWh 206
